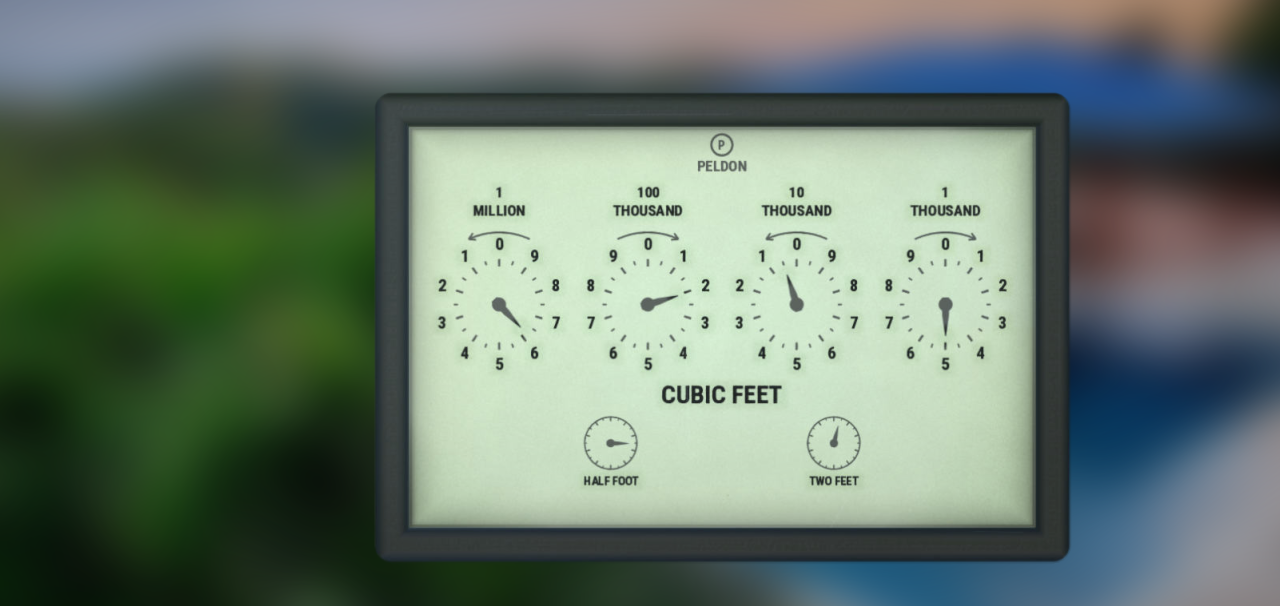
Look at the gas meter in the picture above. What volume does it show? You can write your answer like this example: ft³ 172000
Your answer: ft³ 620500
